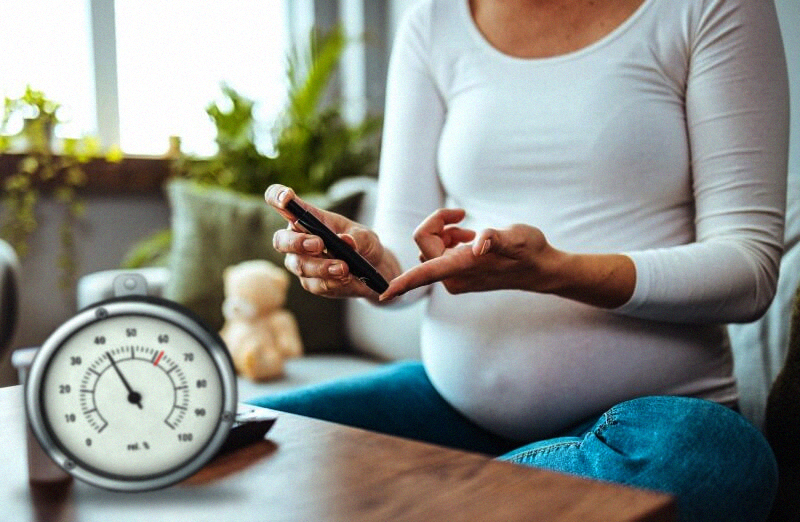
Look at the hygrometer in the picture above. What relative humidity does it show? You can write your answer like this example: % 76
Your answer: % 40
